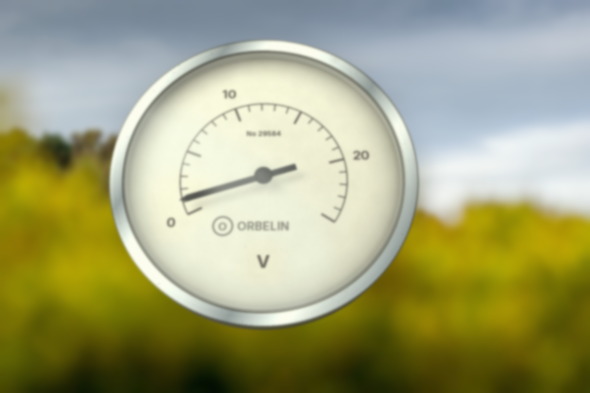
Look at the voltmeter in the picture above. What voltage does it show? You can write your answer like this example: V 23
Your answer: V 1
